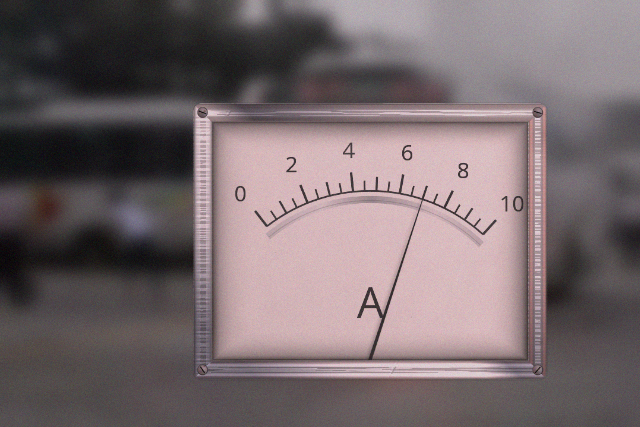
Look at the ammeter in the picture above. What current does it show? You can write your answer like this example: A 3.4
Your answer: A 7
